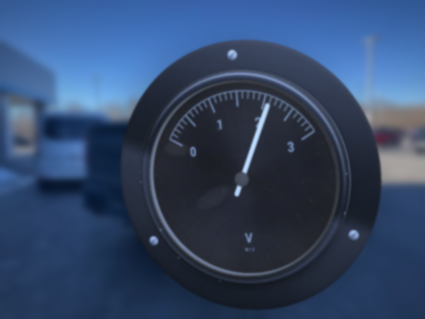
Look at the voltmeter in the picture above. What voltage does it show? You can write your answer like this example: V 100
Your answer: V 2.1
